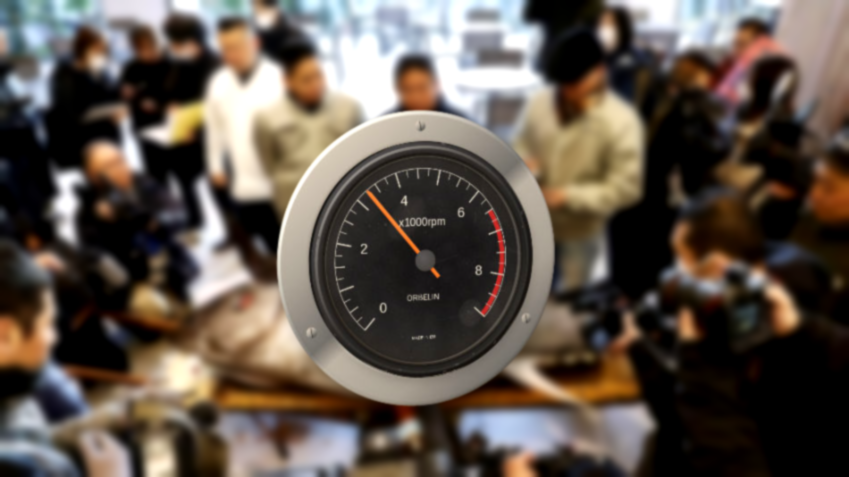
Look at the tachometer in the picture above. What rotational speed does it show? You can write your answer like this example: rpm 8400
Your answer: rpm 3250
